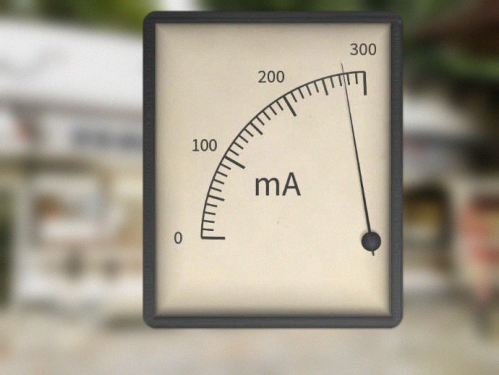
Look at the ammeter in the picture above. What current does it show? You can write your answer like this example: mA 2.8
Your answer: mA 275
